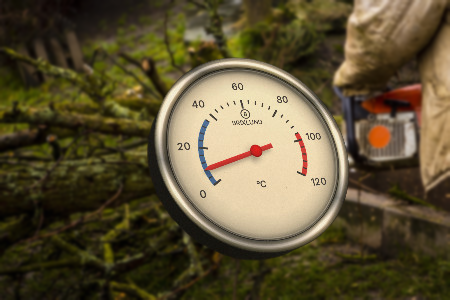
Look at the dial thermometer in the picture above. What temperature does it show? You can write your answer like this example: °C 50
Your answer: °C 8
